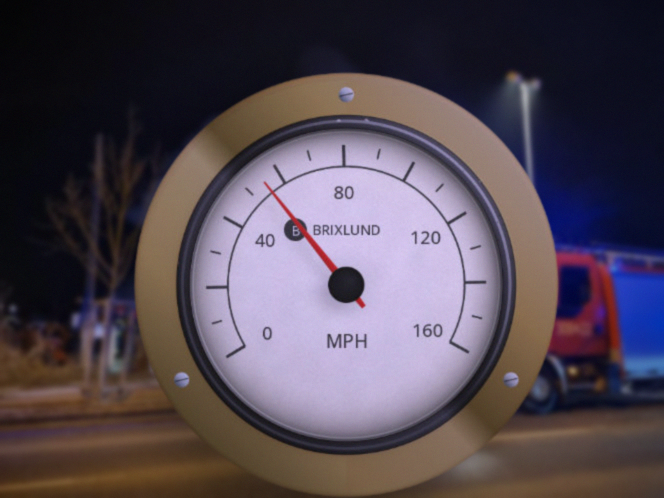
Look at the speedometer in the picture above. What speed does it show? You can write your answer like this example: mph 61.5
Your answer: mph 55
